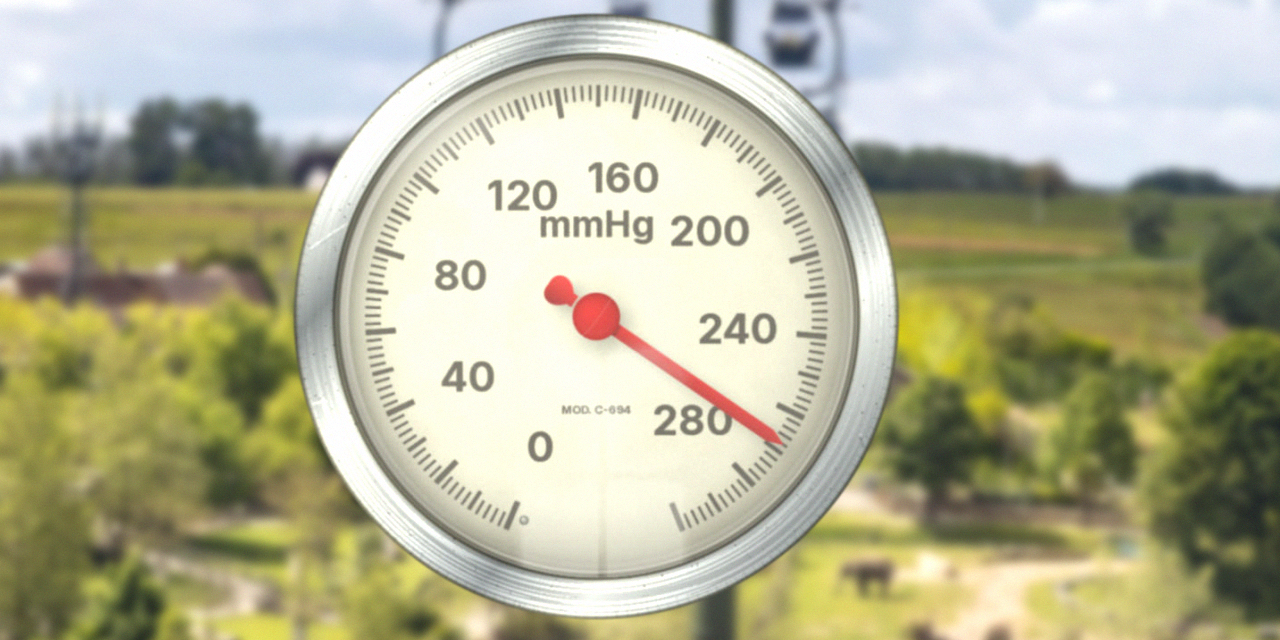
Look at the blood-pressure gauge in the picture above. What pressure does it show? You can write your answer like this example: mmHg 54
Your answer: mmHg 268
